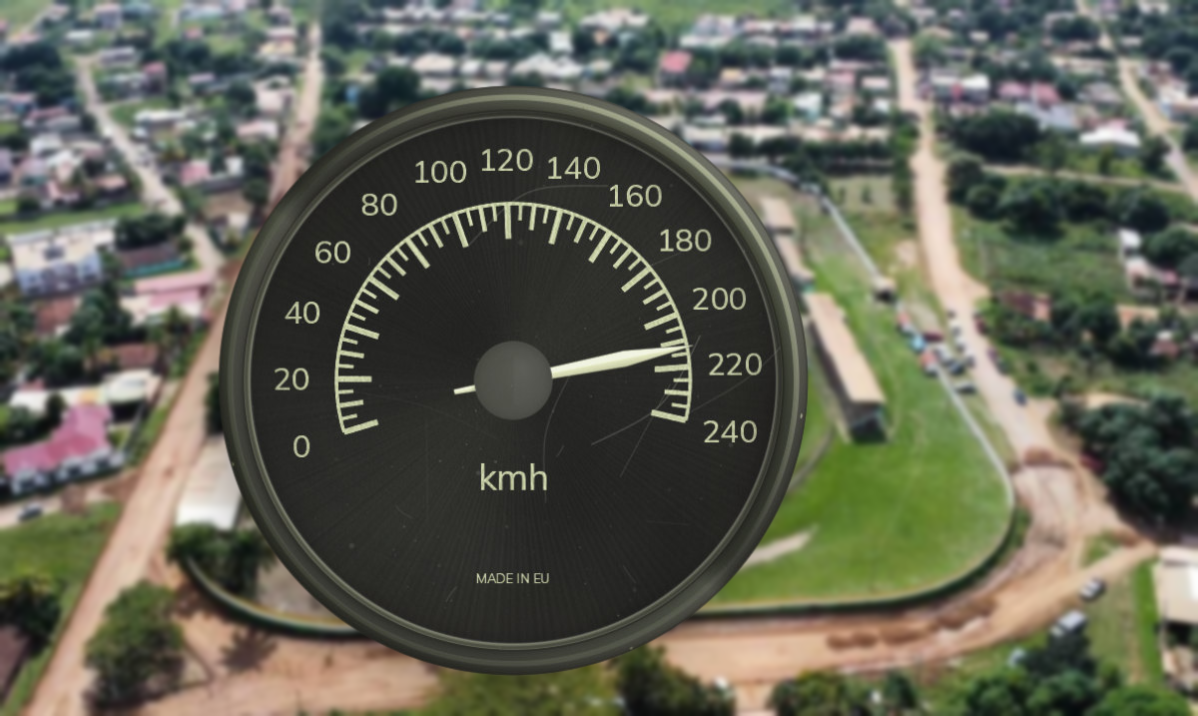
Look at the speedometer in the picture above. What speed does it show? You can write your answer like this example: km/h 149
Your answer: km/h 212.5
